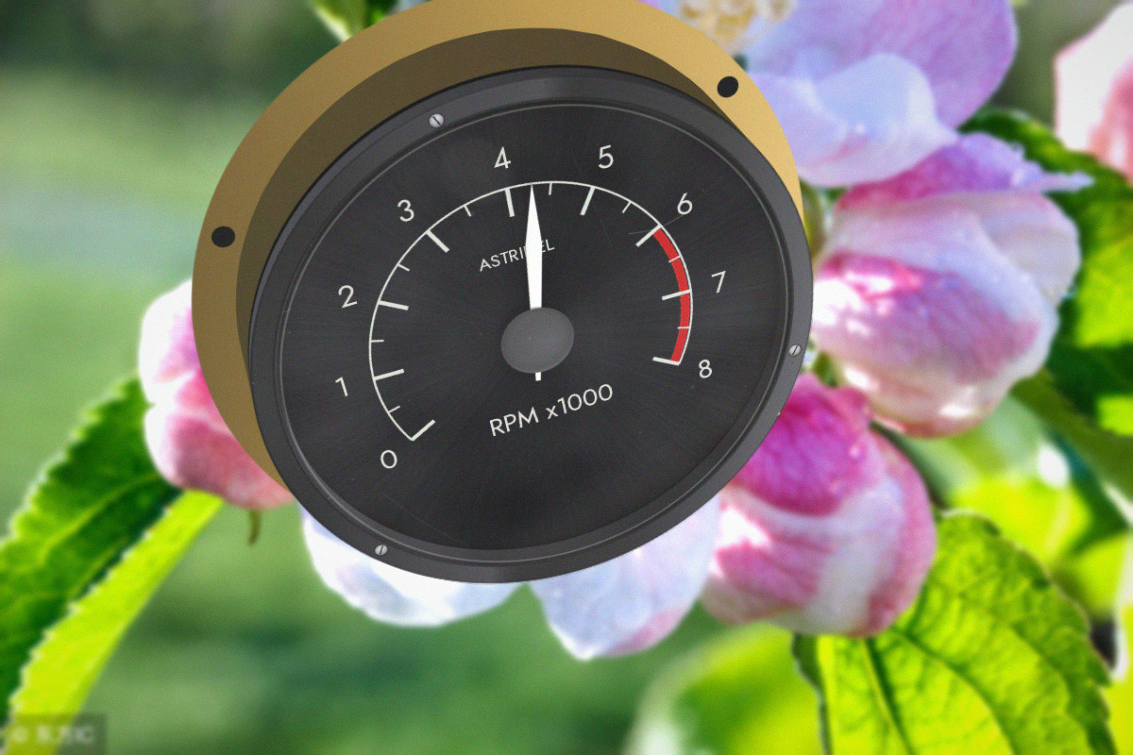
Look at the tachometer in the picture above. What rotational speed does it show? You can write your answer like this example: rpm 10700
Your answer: rpm 4250
